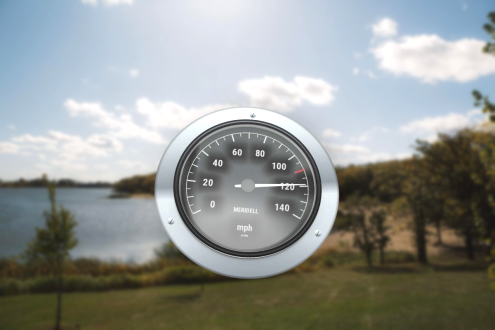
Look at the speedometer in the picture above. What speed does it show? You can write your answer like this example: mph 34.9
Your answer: mph 120
